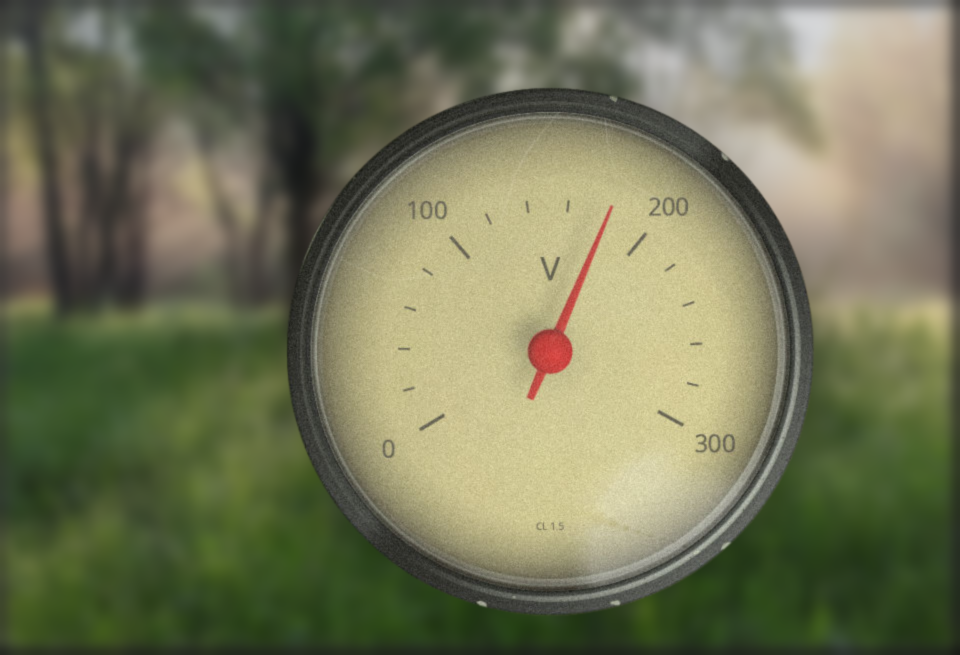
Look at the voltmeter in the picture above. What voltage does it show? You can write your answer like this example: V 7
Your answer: V 180
